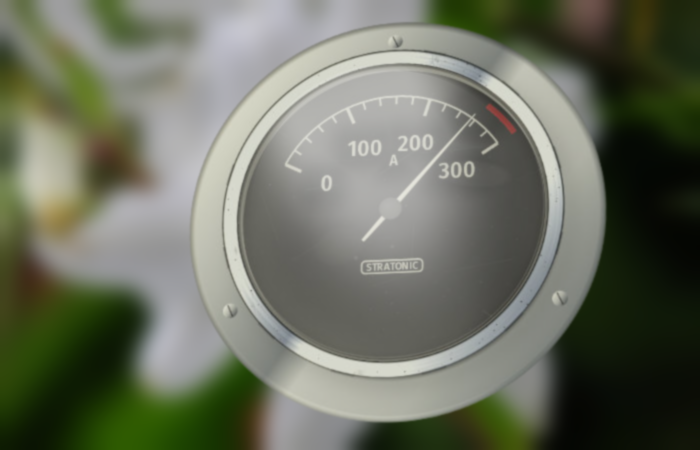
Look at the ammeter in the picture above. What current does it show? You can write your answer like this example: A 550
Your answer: A 260
